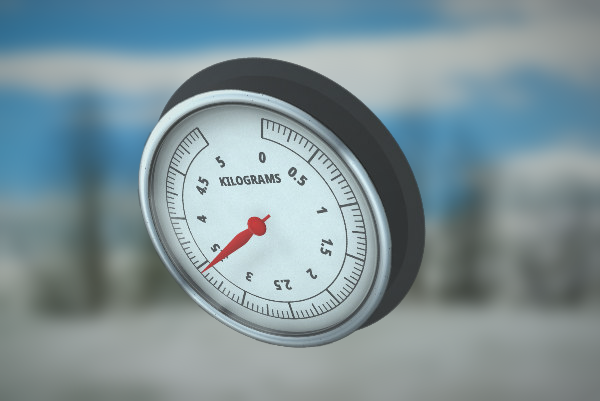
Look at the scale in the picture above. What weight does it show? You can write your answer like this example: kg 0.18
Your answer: kg 3.45
